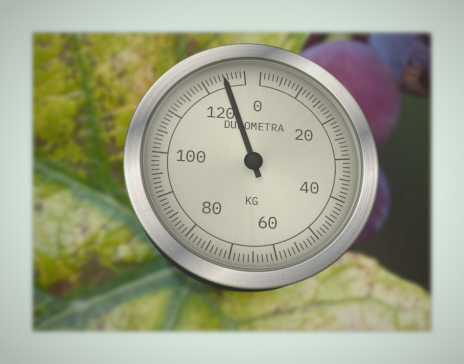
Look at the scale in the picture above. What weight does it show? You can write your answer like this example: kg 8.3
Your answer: kg 125
